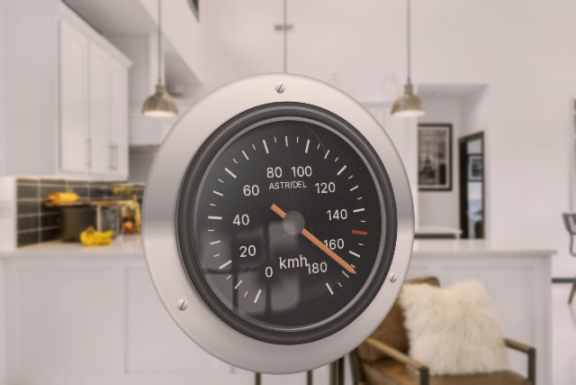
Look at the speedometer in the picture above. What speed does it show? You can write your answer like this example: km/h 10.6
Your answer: km/h 167.5
